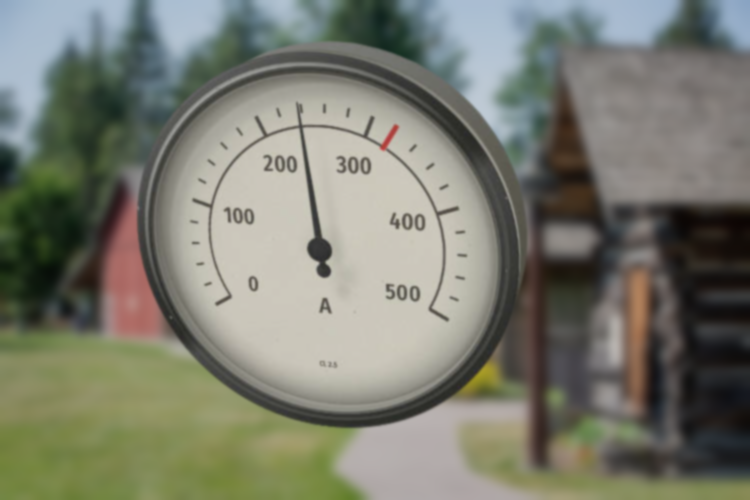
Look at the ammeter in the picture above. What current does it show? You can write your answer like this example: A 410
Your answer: A 240
